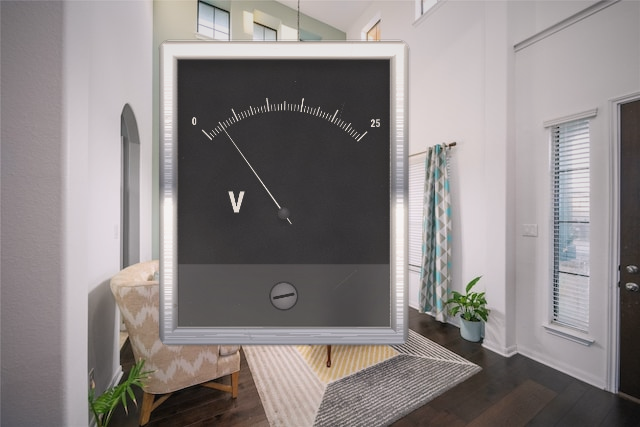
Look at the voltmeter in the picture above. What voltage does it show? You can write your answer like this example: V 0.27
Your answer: V 2.5
